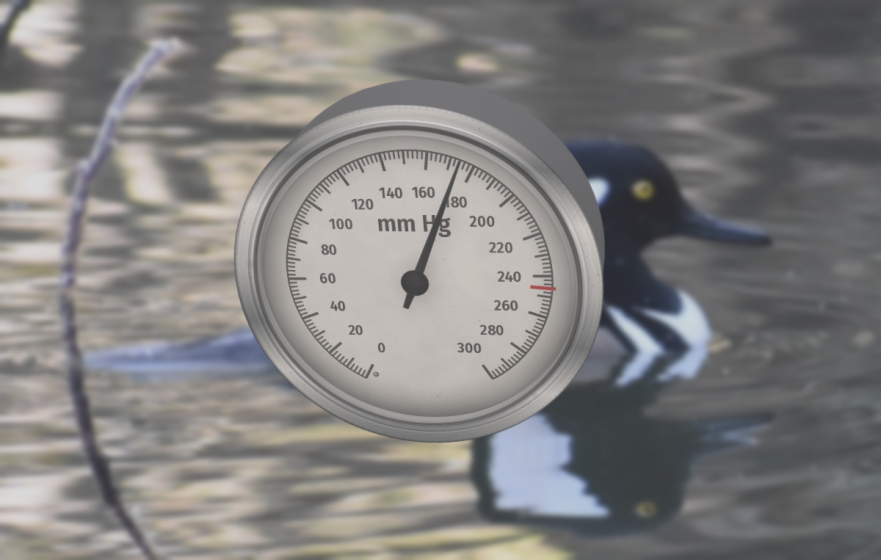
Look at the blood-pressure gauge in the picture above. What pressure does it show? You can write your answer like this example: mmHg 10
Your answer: mmHg 174
